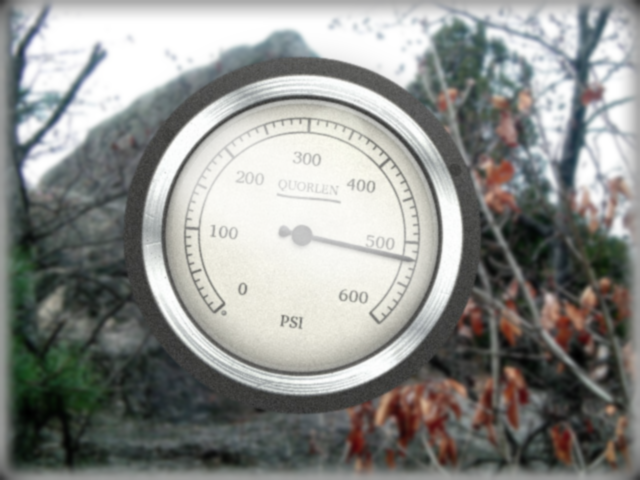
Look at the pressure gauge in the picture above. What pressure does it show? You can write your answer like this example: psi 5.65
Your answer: psi 520
